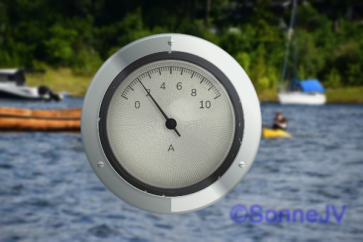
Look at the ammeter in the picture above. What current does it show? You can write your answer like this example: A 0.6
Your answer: A 2
